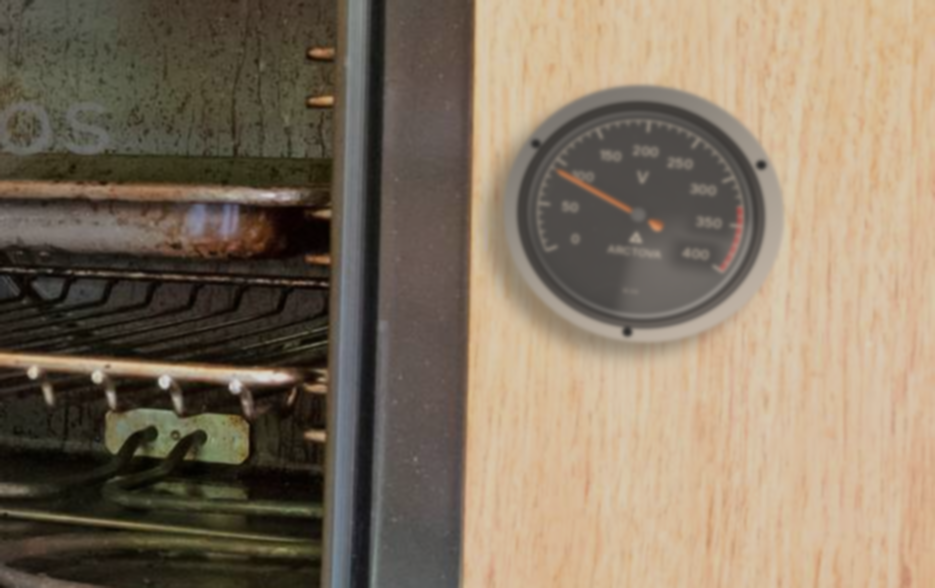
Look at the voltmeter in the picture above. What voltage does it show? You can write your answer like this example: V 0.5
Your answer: V 90
